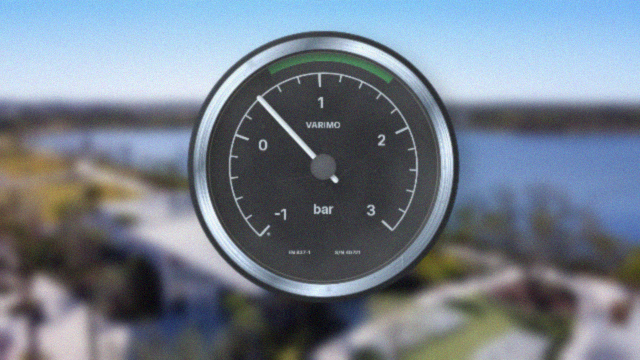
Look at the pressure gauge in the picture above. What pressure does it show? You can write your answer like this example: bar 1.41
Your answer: bar 0.4
